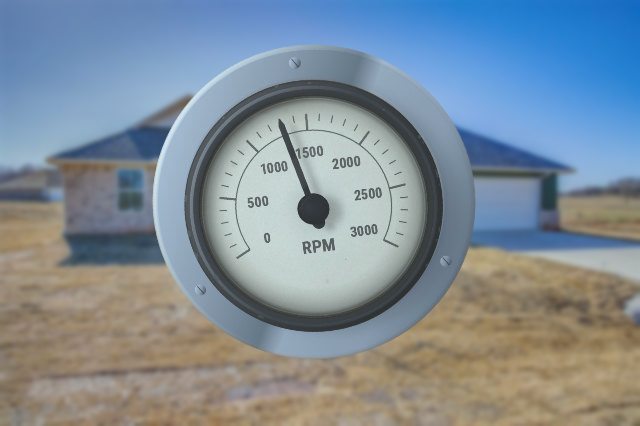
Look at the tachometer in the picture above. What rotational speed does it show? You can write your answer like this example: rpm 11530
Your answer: rpm 1300
